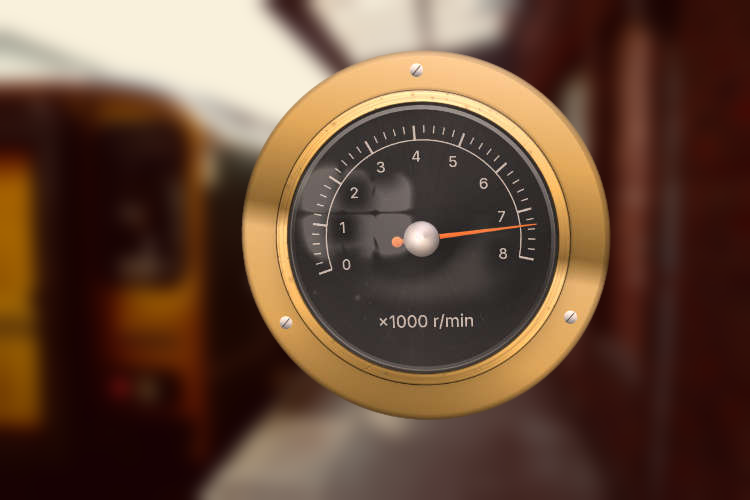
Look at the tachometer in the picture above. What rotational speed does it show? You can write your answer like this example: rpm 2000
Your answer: rpm 7300
